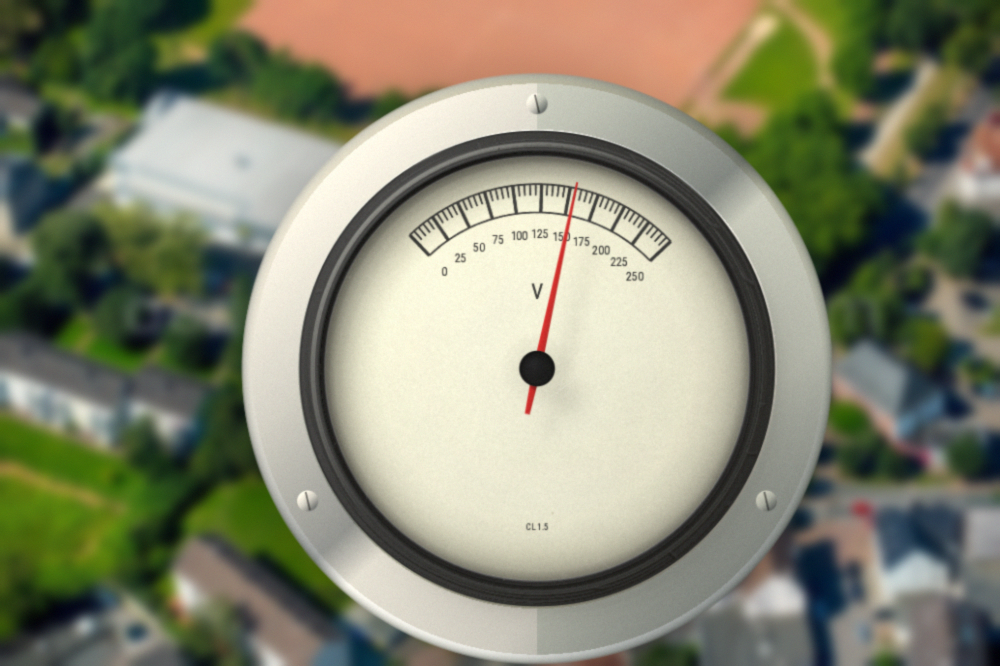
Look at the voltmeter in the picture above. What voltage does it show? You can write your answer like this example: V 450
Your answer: V 155
